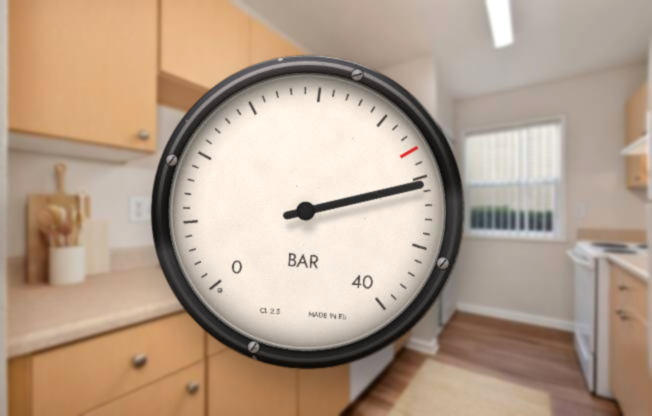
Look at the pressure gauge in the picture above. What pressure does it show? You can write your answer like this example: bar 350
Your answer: bar 30.5
